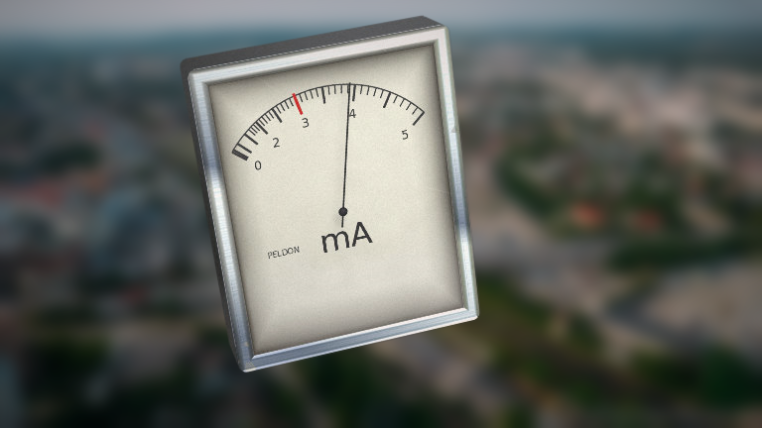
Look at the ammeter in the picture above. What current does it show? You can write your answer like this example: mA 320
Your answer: mA 3.9
